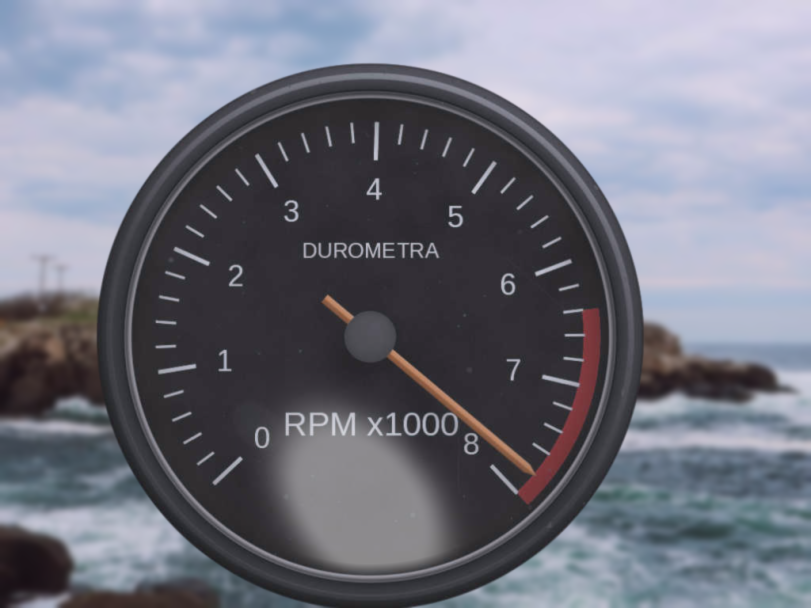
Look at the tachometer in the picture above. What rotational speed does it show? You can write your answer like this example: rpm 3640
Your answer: rpm 7800
